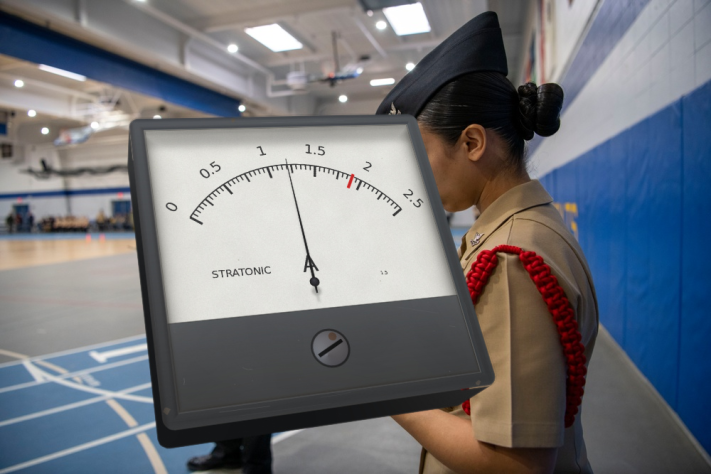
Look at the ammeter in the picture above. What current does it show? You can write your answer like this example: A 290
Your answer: A 1.2
